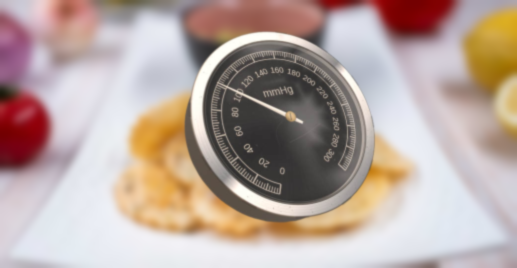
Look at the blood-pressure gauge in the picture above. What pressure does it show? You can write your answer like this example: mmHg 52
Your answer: mmHg 100
